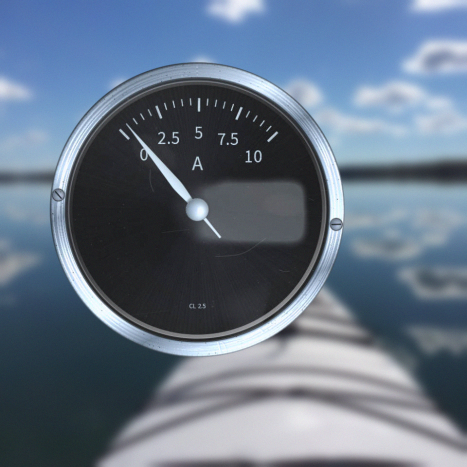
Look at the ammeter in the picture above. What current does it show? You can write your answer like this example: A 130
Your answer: A 0.5
